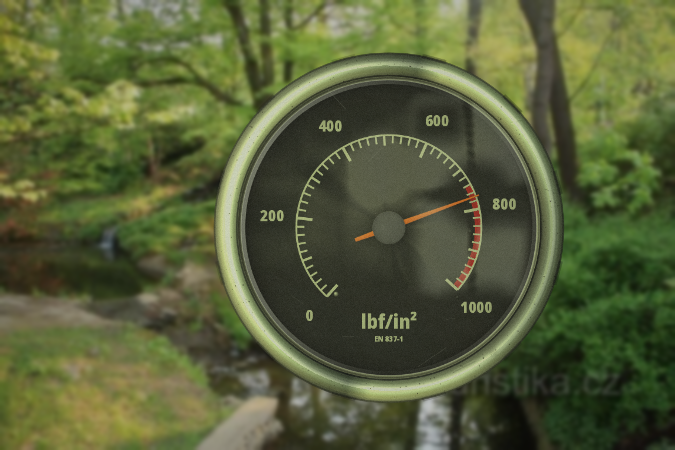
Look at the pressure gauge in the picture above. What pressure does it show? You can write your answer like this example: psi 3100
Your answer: psi 770
